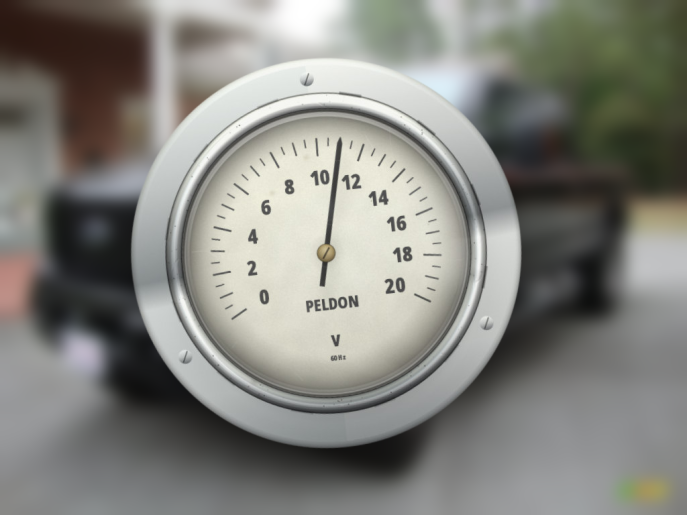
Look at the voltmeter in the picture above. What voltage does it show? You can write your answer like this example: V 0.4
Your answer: V 11
